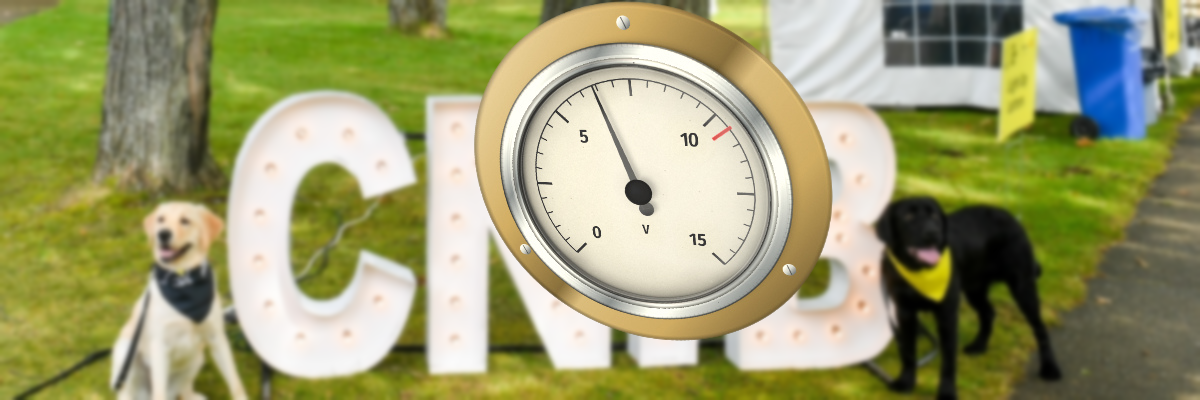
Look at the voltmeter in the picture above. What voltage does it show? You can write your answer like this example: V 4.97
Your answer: V 6.5
